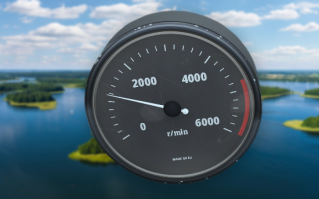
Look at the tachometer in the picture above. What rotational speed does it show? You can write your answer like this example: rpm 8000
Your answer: rpm 1200
